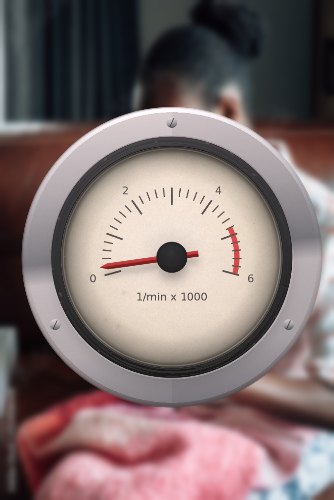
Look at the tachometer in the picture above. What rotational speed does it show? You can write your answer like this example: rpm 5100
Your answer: rpm 200
